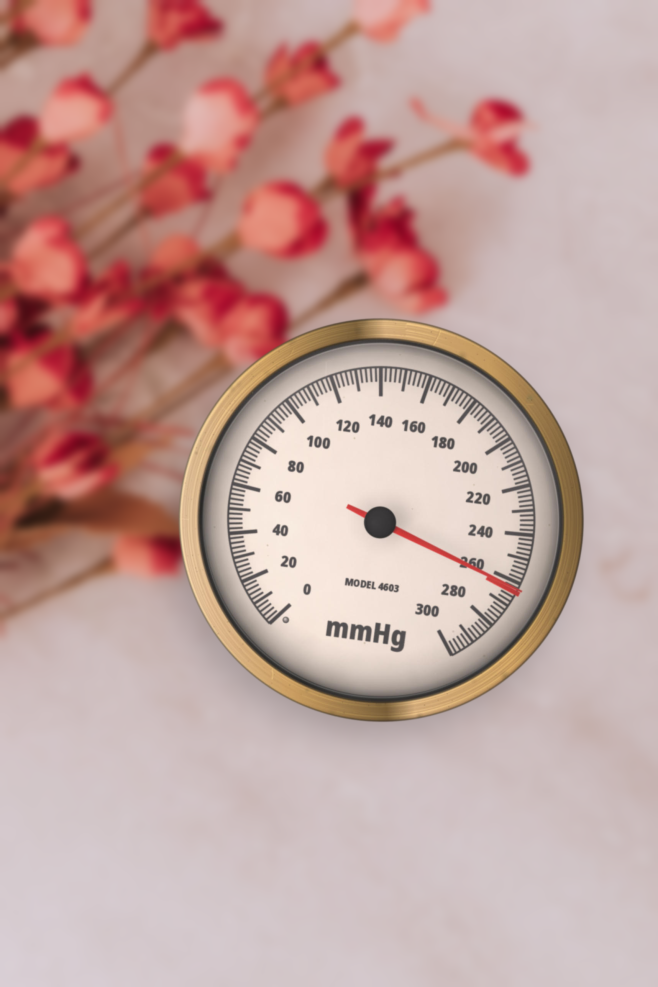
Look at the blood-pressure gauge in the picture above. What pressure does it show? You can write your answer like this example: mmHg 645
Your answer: mmHg 262
